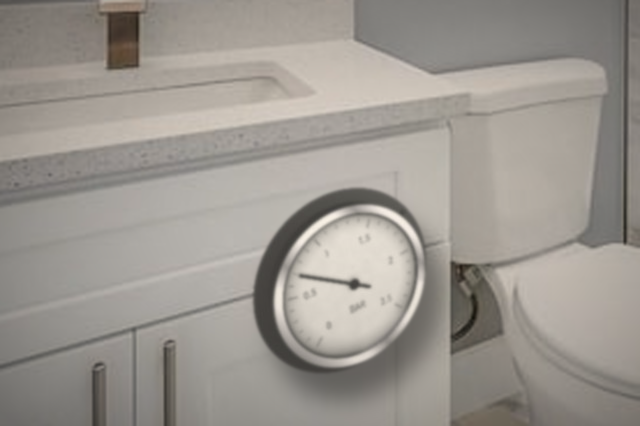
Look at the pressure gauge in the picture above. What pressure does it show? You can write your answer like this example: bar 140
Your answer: bar 0.7
